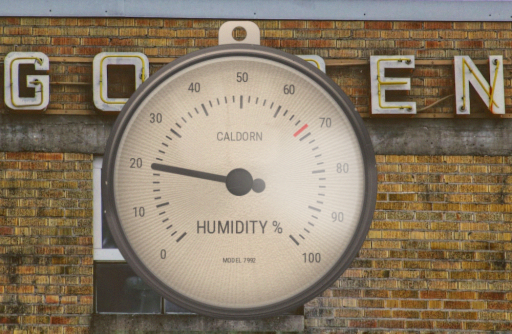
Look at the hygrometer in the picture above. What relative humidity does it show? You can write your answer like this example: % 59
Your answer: % 20
